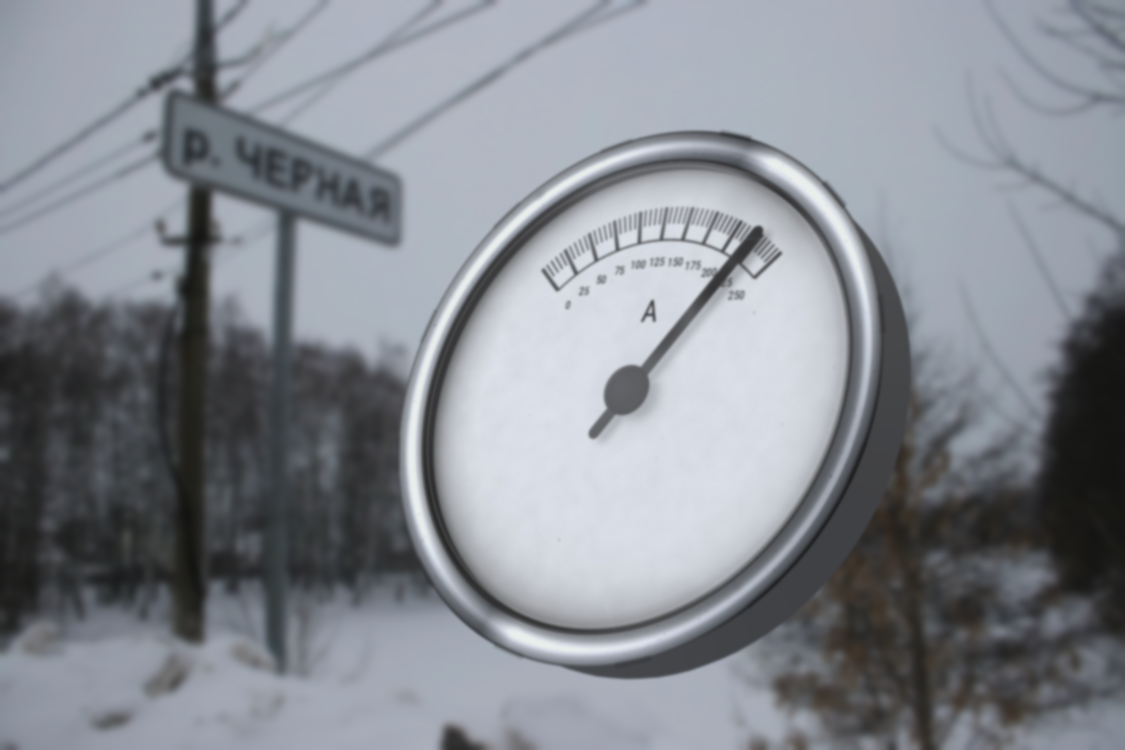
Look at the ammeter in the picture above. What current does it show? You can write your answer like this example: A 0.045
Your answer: A 225
